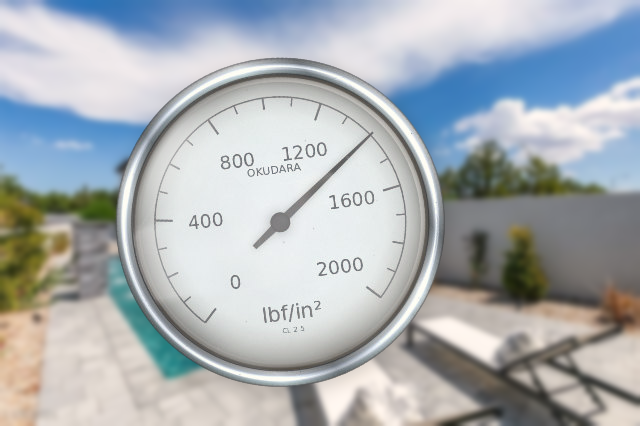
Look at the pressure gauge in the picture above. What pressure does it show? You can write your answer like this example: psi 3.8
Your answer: psi 1400
